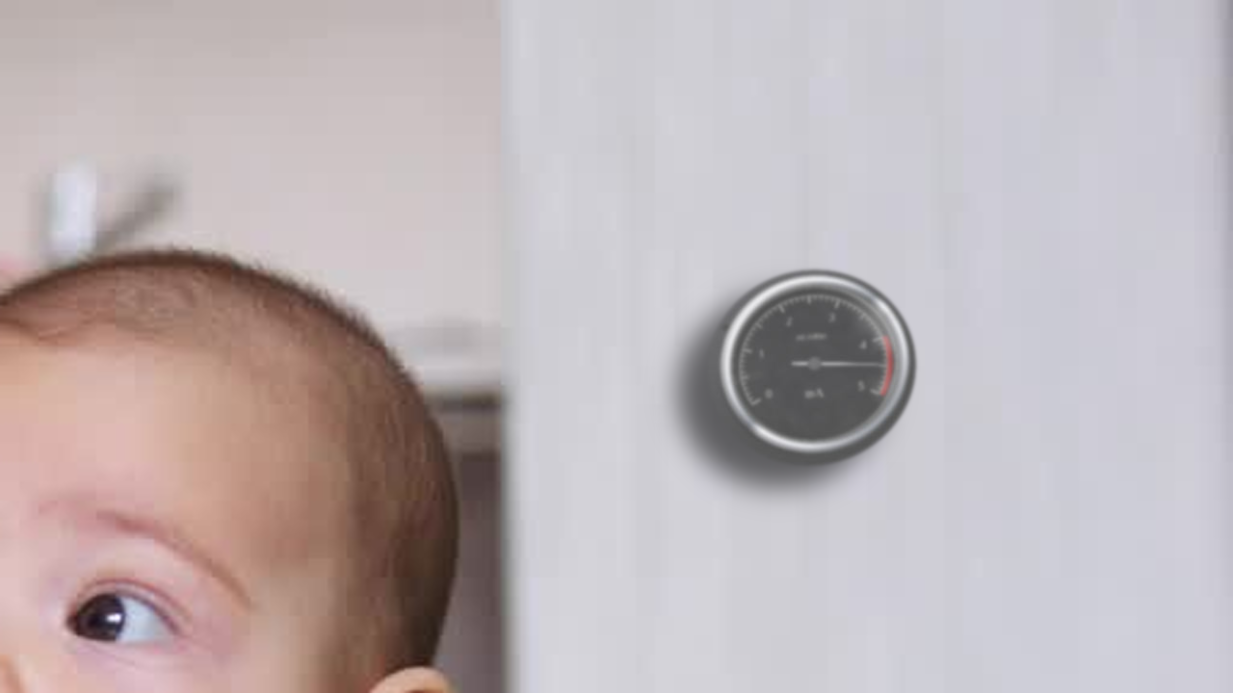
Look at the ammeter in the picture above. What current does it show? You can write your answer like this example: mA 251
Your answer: mA 4.5
